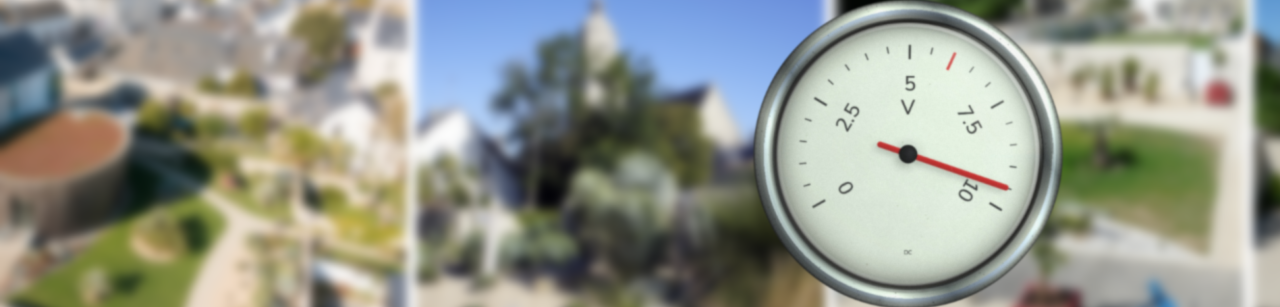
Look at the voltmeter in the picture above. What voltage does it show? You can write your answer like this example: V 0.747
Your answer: V 9.5
